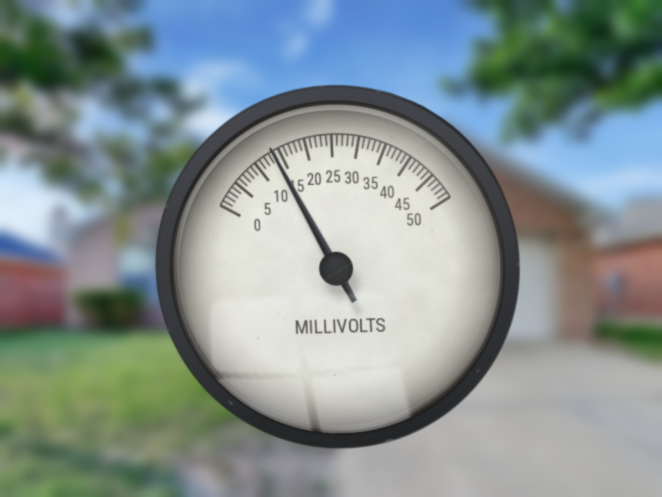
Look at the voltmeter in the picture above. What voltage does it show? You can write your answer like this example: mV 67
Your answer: mV 14
